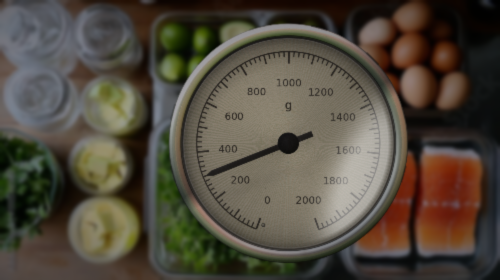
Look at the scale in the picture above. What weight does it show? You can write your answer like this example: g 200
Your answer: g 300
